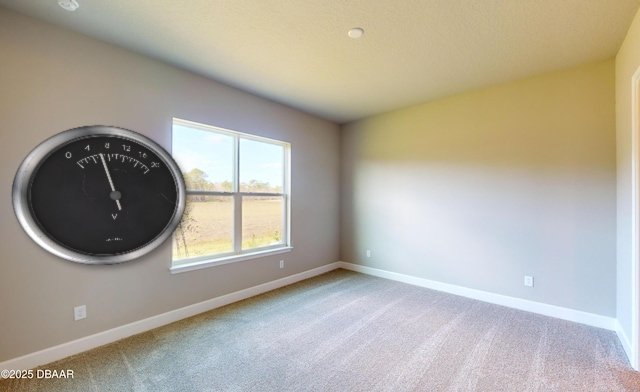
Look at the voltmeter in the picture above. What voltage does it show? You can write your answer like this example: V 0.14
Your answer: V 6
